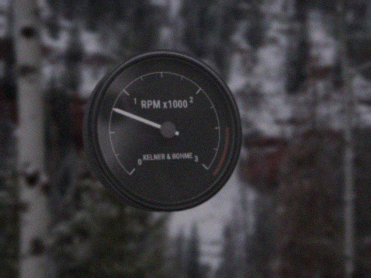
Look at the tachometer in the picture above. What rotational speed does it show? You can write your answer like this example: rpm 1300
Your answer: rpm 750
